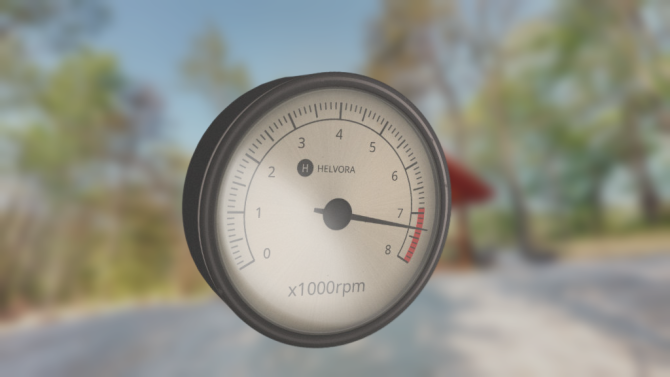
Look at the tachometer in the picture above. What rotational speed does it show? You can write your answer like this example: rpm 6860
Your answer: rpm 7300
